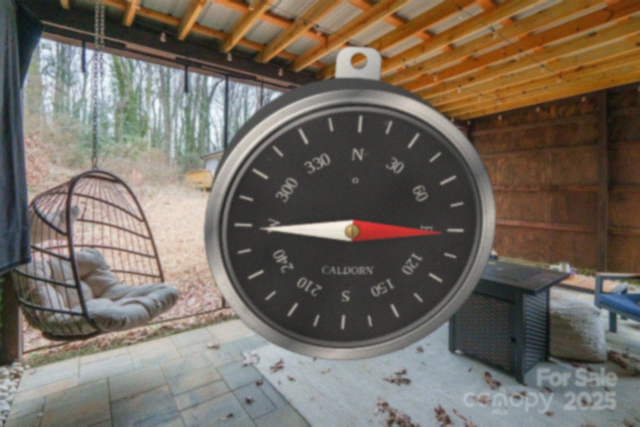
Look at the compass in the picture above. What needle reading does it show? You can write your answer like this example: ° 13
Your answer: ° 90
